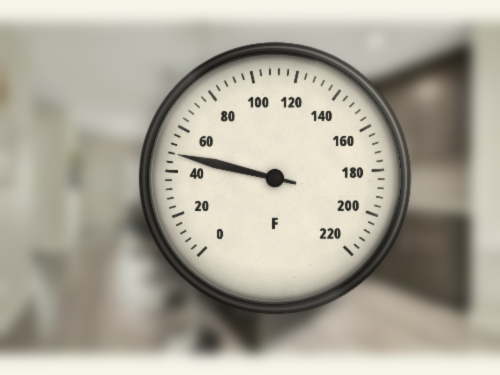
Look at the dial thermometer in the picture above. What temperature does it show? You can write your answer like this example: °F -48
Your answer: °F 48
